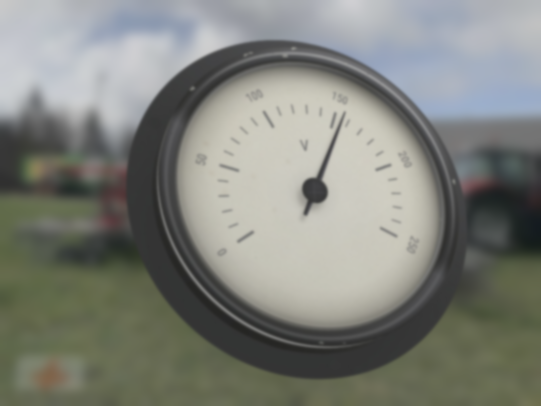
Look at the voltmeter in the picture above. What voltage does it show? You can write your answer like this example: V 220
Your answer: V 155
